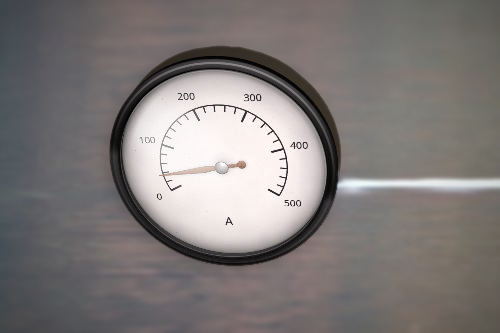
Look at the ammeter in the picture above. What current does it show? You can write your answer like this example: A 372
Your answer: A 40
